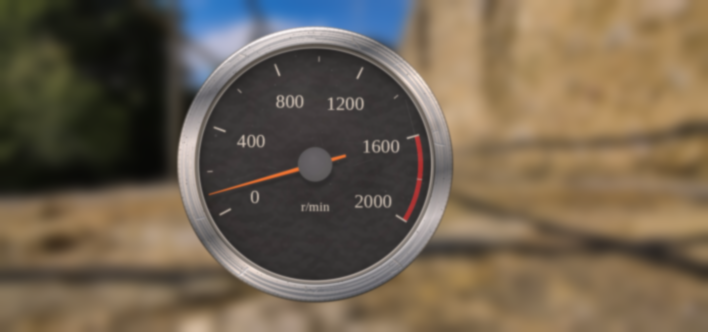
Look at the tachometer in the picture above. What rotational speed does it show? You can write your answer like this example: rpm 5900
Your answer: rpm 100
